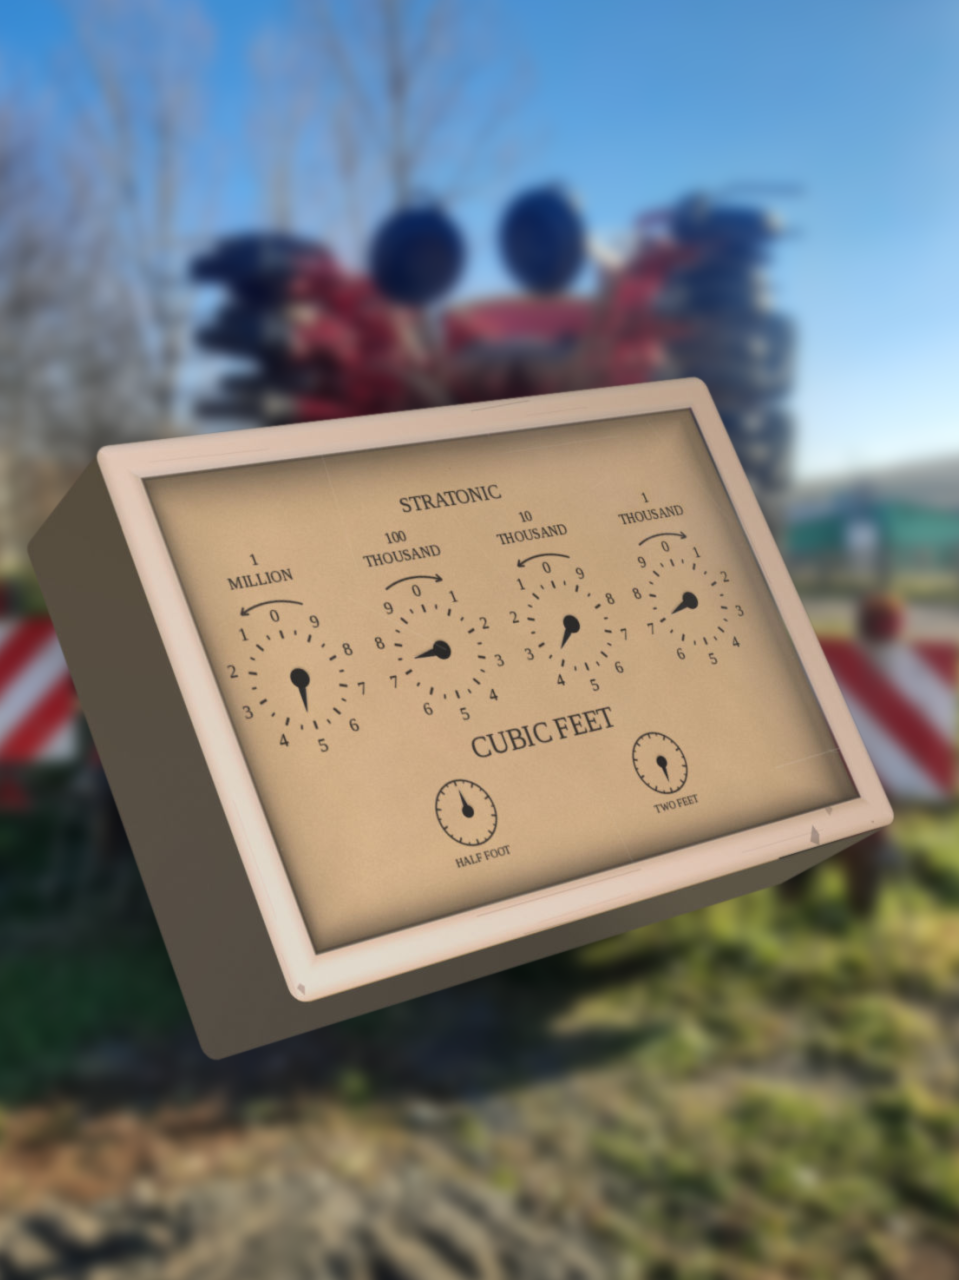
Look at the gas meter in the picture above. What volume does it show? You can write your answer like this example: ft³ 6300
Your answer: ft³ 473700
